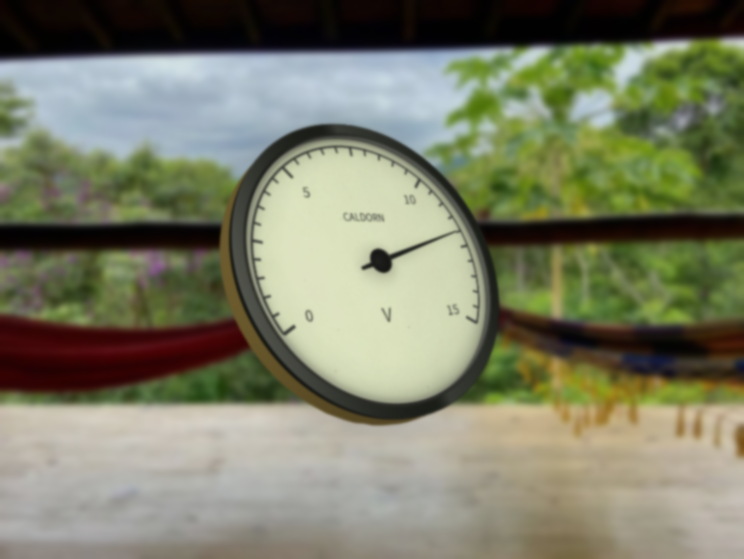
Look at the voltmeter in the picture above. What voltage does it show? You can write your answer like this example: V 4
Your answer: V 12
